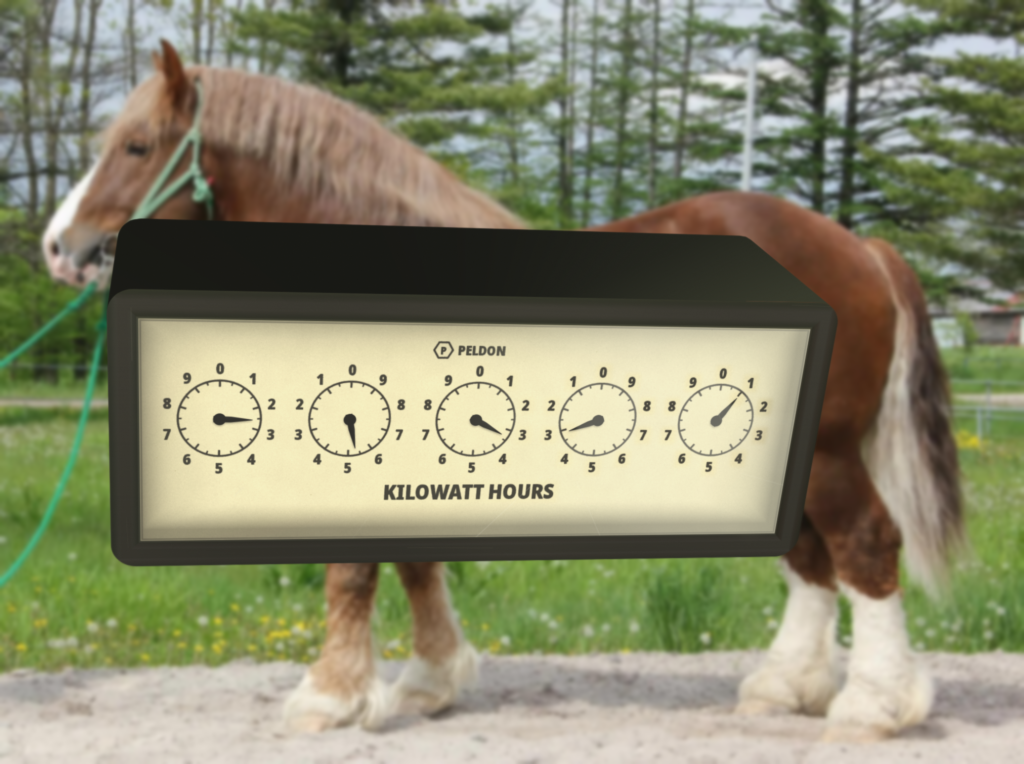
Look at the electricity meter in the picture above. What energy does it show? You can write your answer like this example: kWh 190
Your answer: kWh 25331
